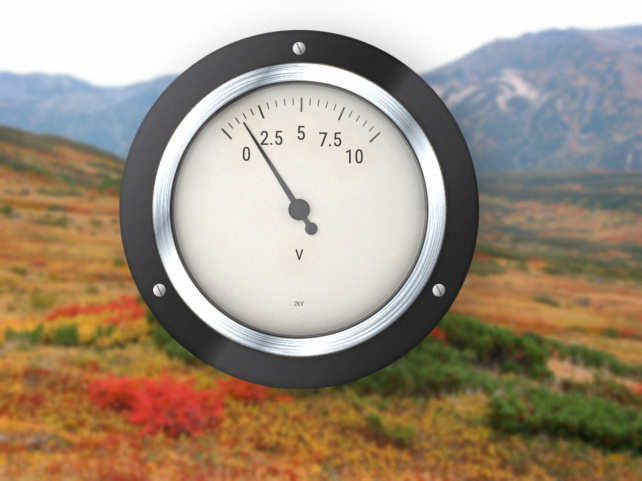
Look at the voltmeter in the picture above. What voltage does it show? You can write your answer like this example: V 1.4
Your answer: V 1.25
